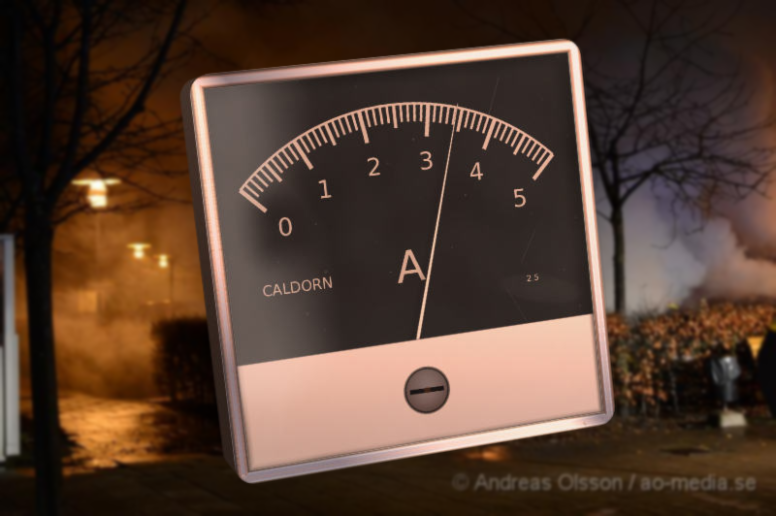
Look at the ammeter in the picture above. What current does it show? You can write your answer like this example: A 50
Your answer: A 3.4
